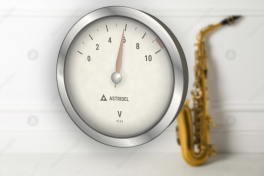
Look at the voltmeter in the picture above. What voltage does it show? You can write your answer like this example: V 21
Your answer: V 6
